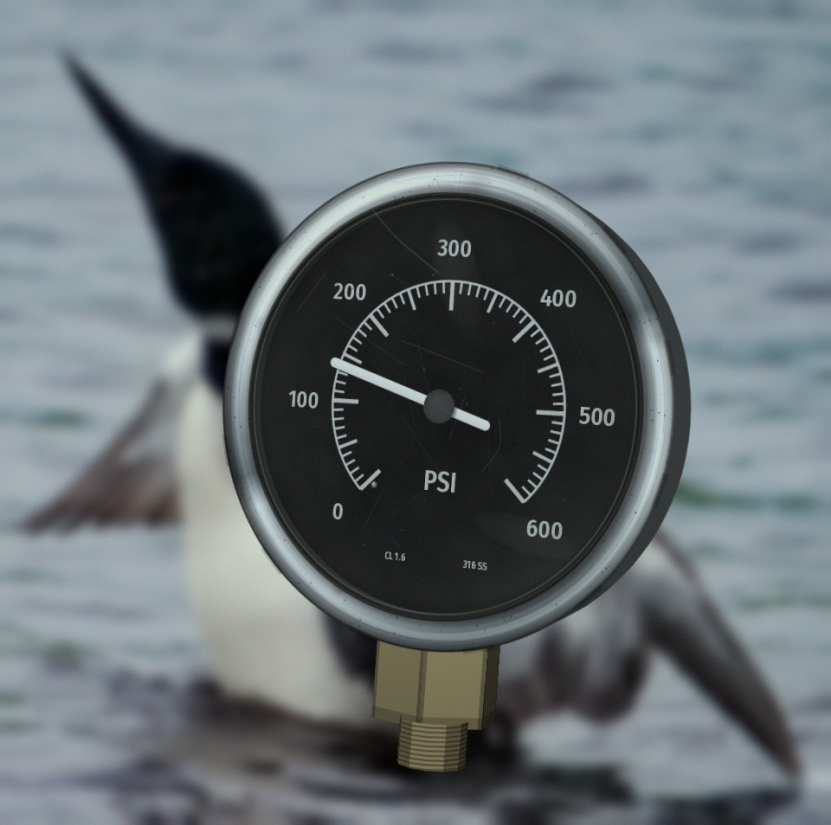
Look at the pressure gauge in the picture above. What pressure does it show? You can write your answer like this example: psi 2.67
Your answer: psi 140
